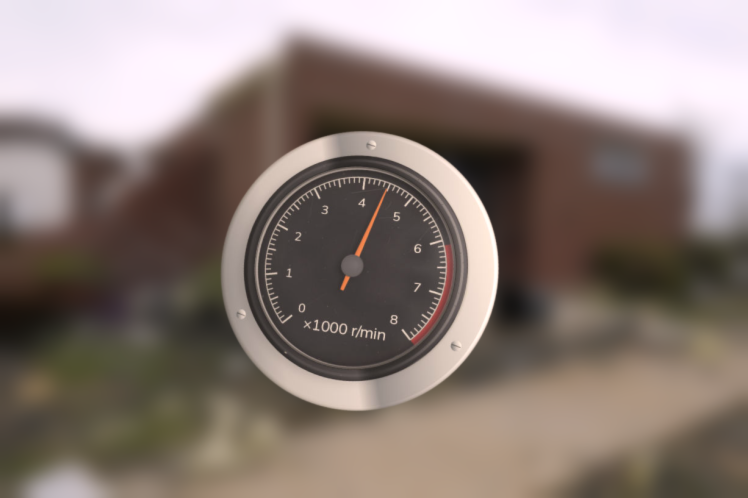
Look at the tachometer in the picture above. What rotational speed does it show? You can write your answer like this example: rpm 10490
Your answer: rpm 4500
